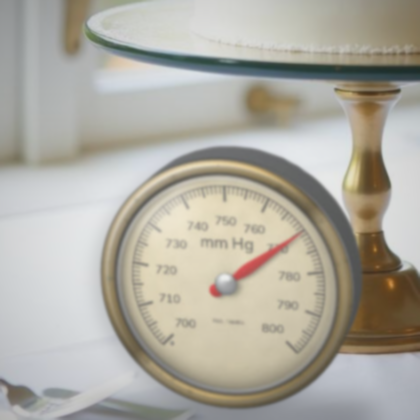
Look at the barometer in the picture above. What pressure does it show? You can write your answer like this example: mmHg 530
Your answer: mmHg 770
